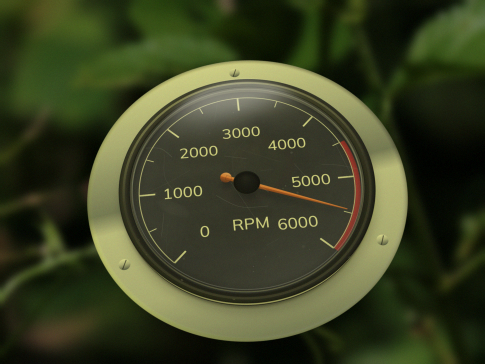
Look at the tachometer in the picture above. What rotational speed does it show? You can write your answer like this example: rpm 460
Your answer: rpm 5500
